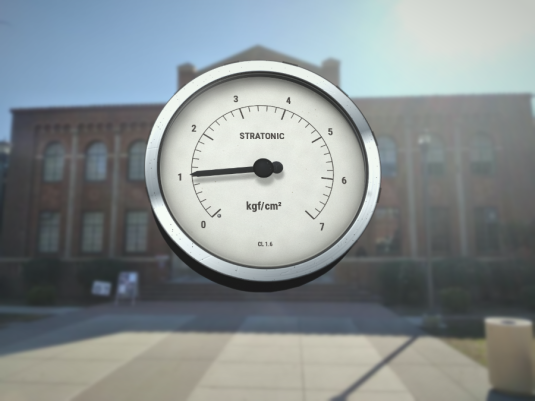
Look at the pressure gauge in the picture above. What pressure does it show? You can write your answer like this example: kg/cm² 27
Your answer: kg/cm² 1
